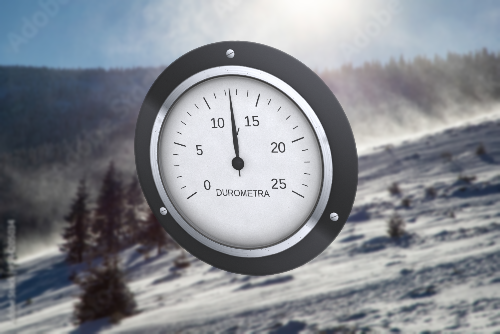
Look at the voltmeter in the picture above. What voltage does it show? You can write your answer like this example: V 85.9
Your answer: V 12.5
